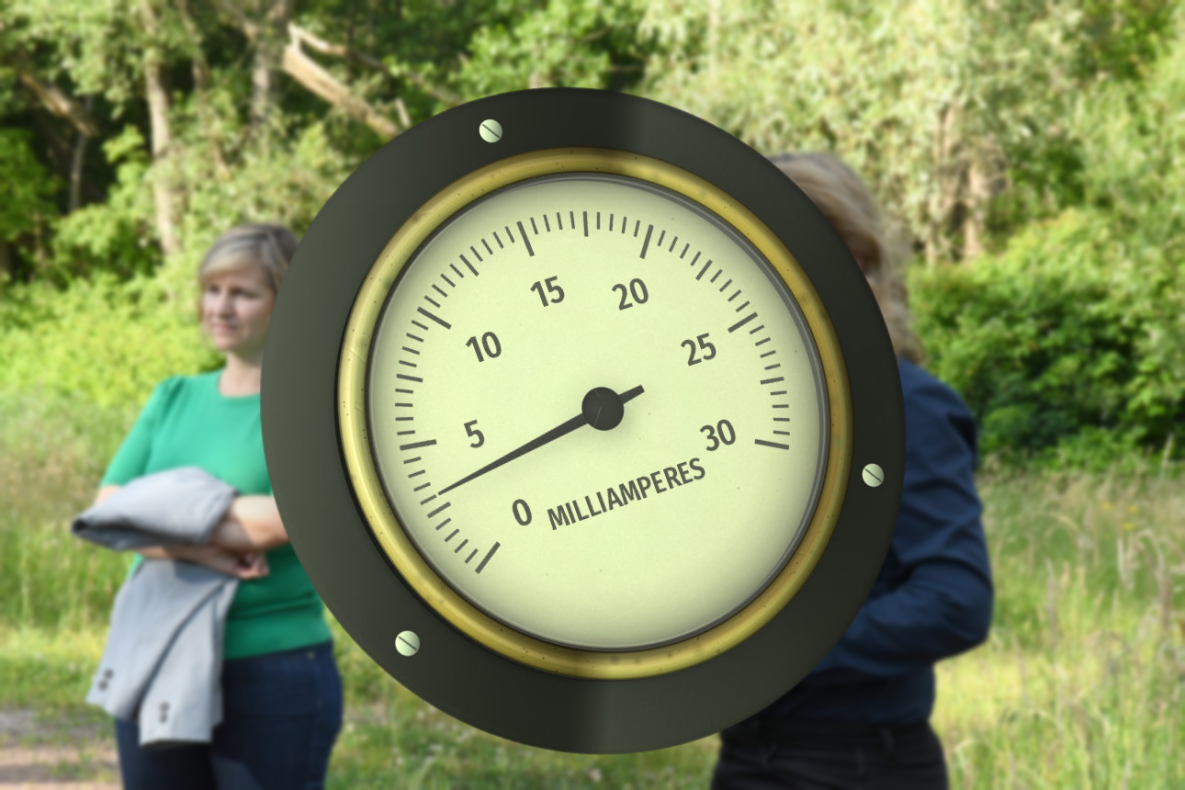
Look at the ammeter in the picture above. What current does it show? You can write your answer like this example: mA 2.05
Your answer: mA 3
